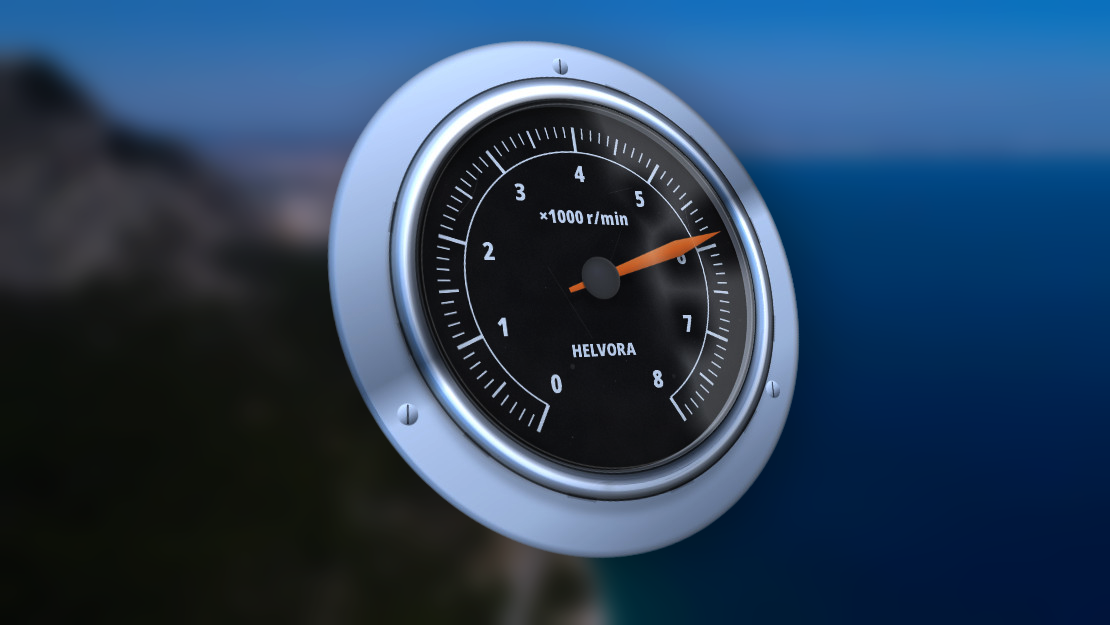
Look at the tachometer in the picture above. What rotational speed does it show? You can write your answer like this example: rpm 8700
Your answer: rpm 5900
